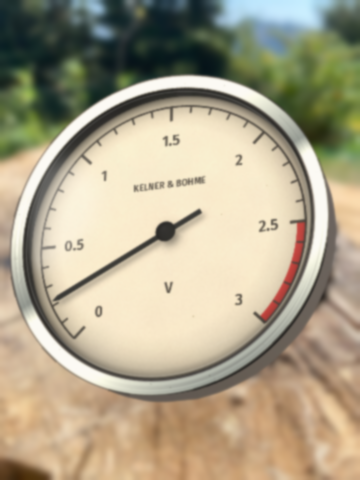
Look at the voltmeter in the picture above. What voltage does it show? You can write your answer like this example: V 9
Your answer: V 0.2
